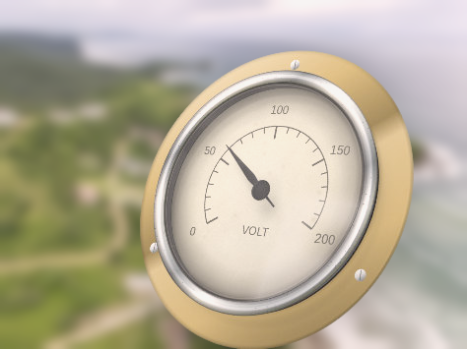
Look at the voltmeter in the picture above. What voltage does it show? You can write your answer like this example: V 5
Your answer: V 60
